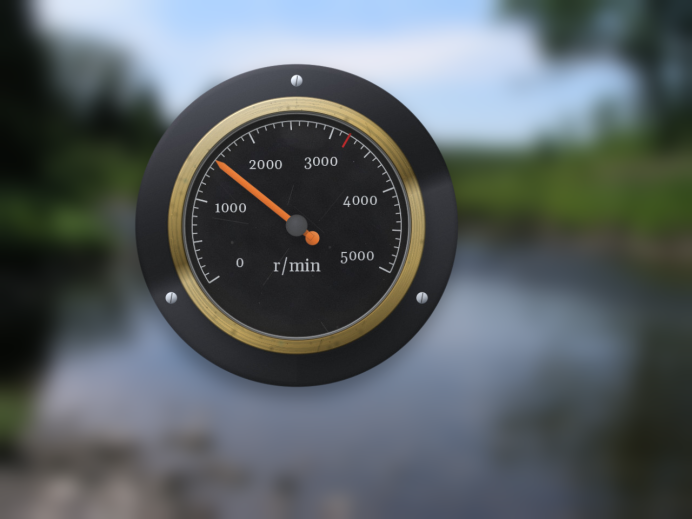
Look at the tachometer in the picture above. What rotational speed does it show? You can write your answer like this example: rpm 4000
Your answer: rpm 1500
